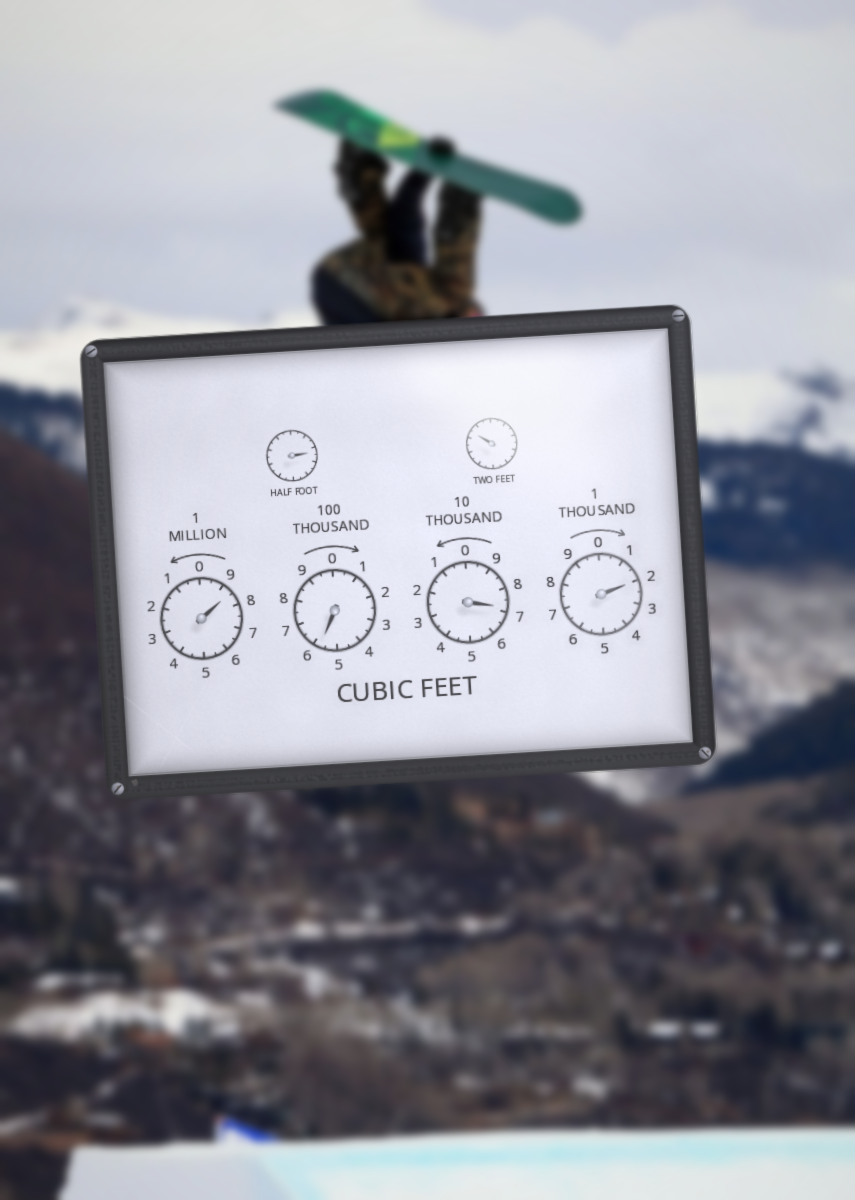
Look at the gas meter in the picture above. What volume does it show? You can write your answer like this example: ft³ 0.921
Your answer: ft³ 857200
